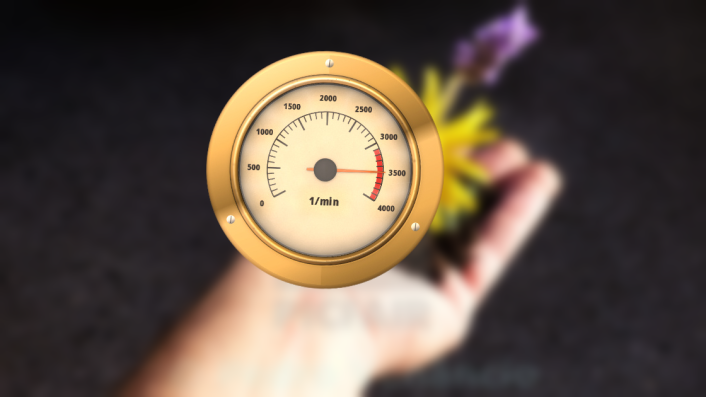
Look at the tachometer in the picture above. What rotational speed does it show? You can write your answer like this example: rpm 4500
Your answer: rpm 3500
